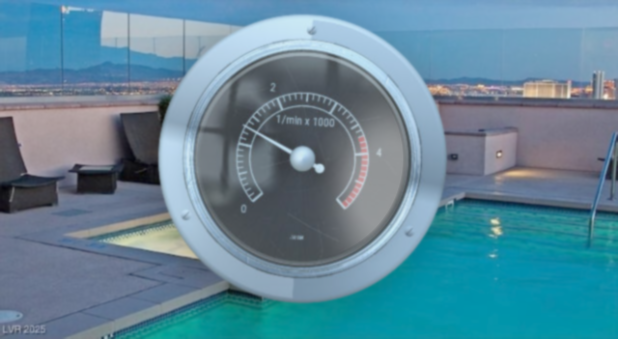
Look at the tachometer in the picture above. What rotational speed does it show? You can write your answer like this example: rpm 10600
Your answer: rpm 1300
